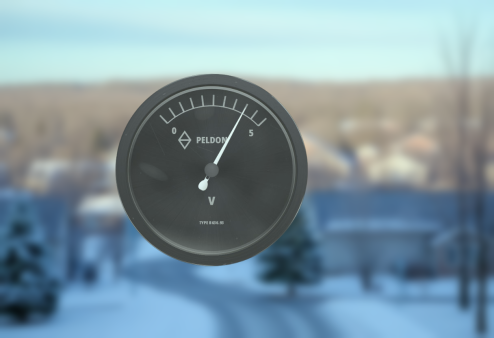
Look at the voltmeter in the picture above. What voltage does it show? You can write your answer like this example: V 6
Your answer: V 4
